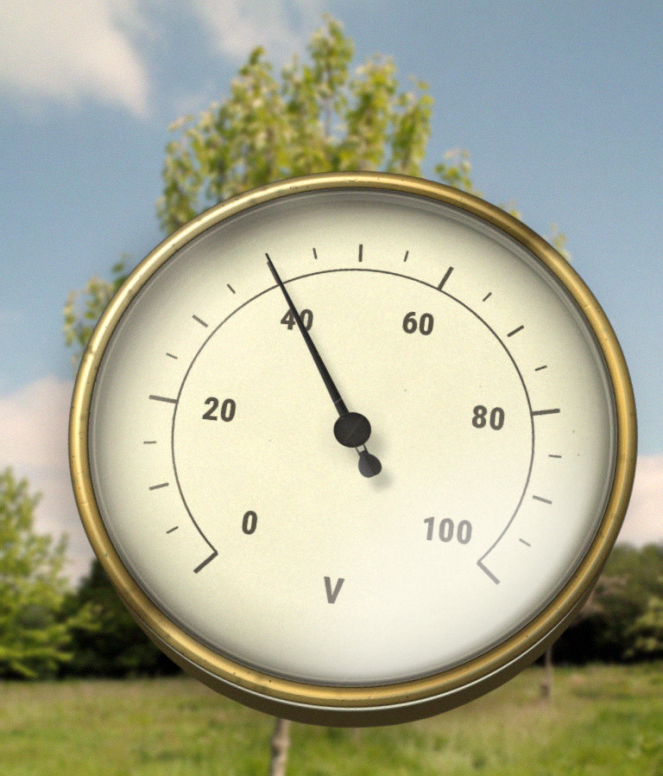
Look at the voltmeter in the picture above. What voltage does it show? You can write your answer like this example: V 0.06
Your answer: V 40
